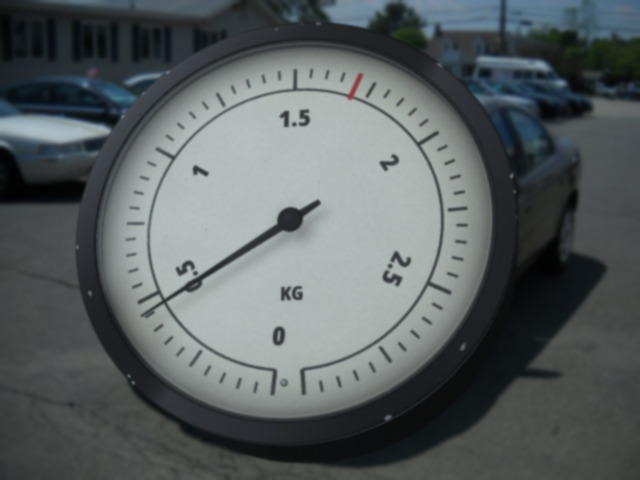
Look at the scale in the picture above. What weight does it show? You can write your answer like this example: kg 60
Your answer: kg 0.45
